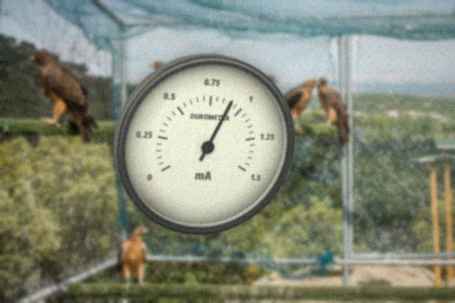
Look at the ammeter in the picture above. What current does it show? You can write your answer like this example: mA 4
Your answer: mA 0.9
